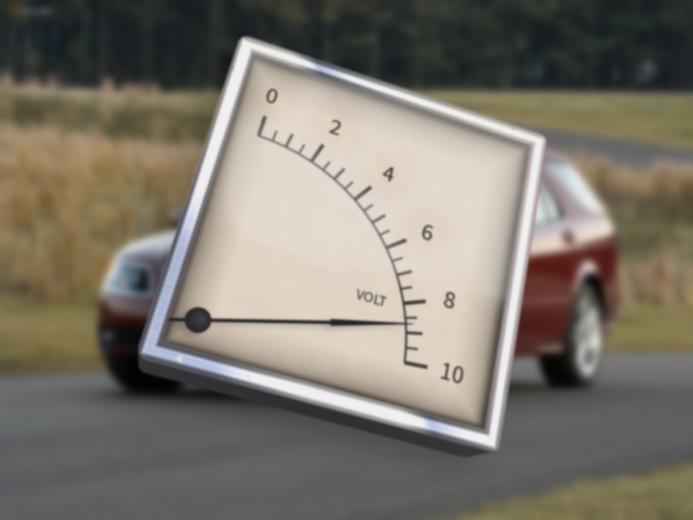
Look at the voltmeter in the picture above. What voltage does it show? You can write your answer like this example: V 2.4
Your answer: V 8.75
